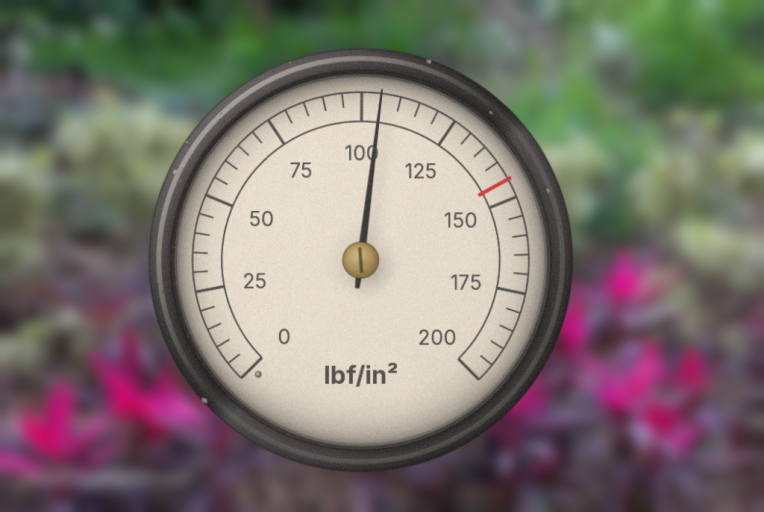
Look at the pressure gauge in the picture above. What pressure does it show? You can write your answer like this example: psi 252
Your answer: psi 105
